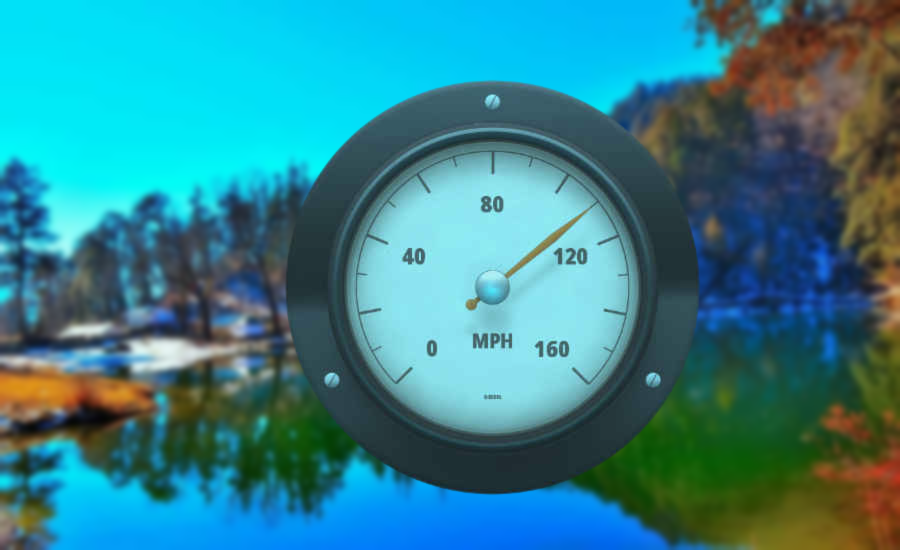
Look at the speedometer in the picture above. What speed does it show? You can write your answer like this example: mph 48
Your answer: mph 110
